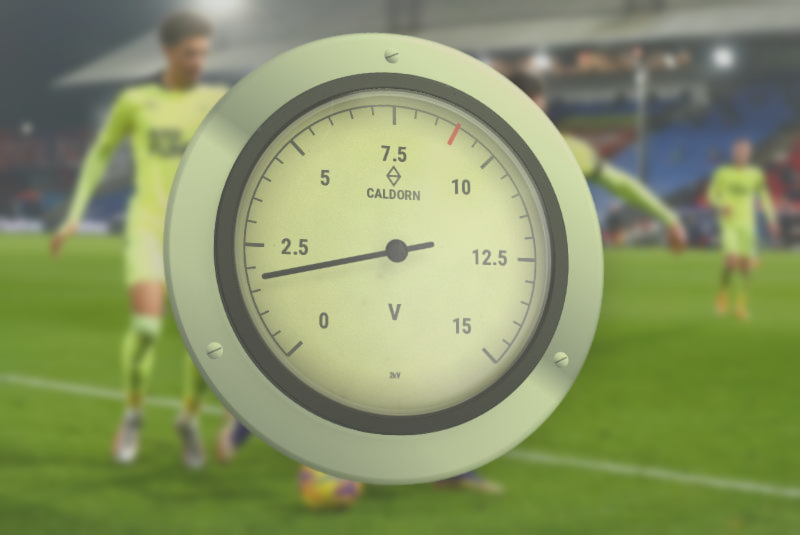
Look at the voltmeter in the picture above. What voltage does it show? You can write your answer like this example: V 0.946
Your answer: V 1.75
